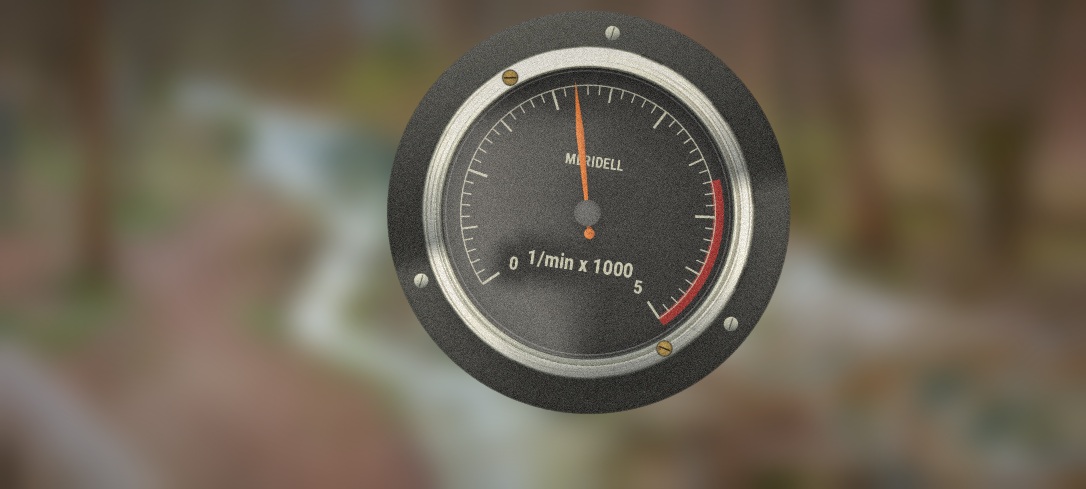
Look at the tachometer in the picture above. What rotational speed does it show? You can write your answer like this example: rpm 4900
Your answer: rpm 2200
